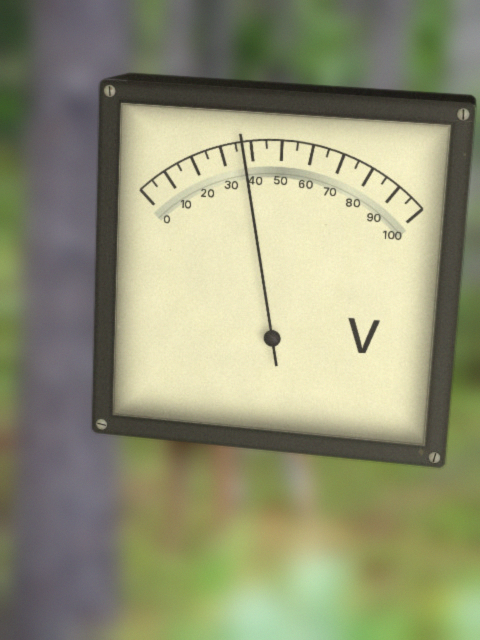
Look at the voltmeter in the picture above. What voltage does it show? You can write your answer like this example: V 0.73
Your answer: V 37.5
